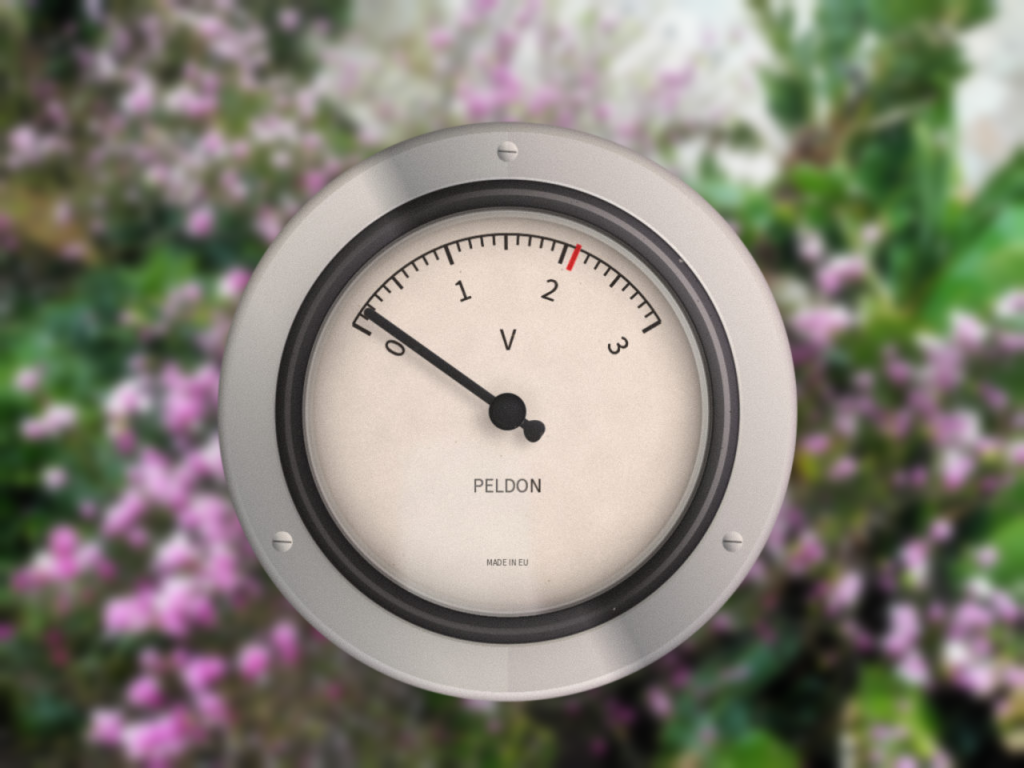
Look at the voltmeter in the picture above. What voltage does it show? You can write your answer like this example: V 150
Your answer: V 0.15
